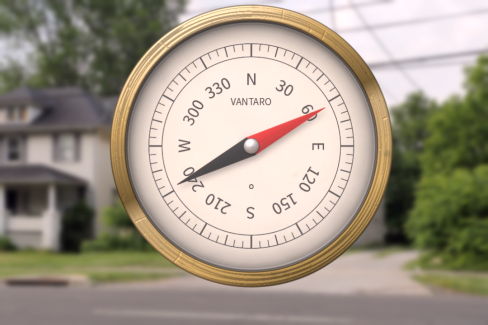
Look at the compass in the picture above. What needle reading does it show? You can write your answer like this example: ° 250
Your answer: ° 62.5
